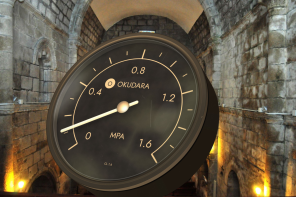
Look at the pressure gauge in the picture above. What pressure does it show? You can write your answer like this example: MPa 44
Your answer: MPa 0.1
